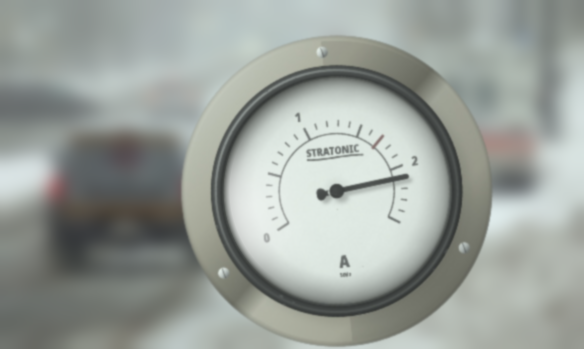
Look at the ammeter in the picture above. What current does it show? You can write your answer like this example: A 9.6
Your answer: A 2.1
